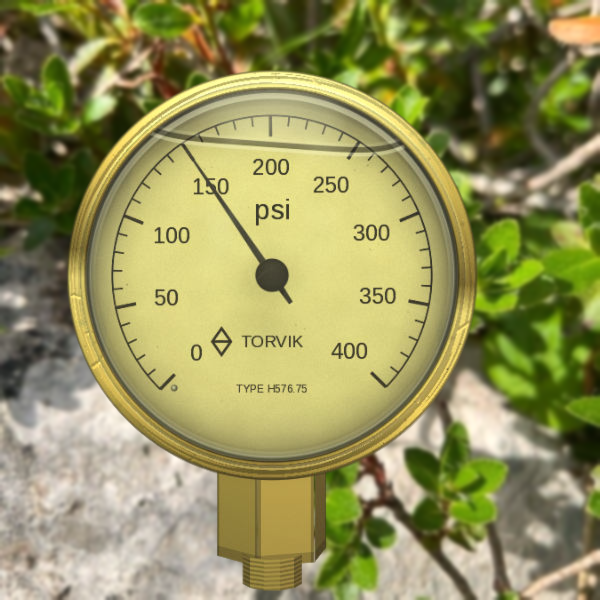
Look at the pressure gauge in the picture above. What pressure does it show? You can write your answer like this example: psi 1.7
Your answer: psi 150
